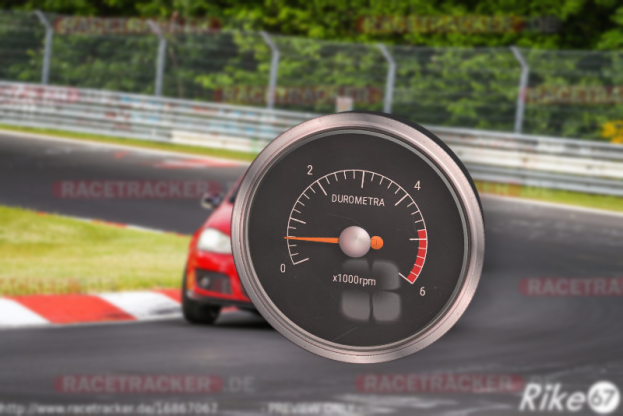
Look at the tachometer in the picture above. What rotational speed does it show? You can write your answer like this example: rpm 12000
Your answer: rpm 600
